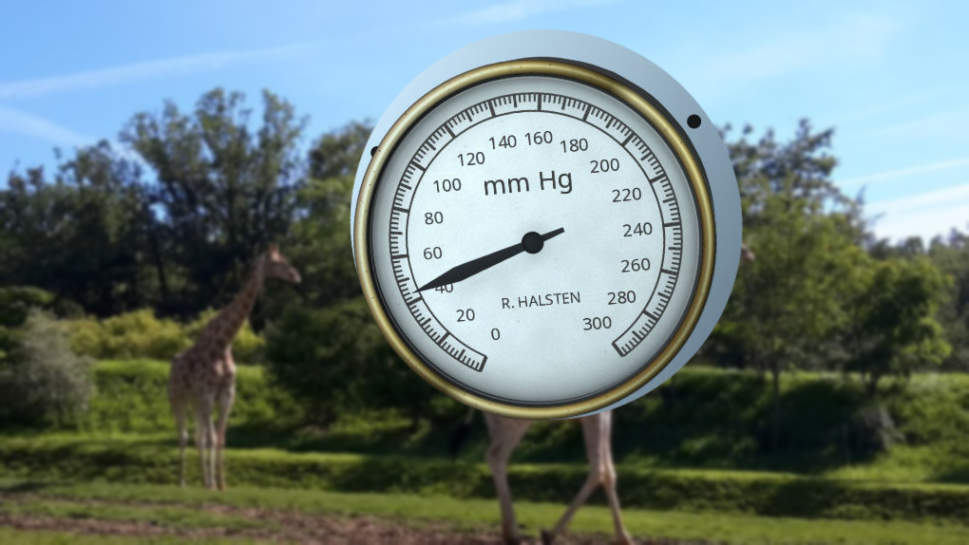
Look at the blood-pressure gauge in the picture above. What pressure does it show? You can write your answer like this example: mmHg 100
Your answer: mmHg 44
